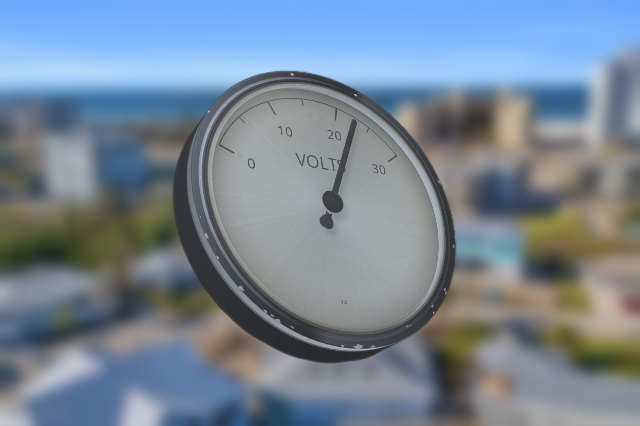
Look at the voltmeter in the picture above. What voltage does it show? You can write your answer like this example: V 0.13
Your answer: V 22.5
